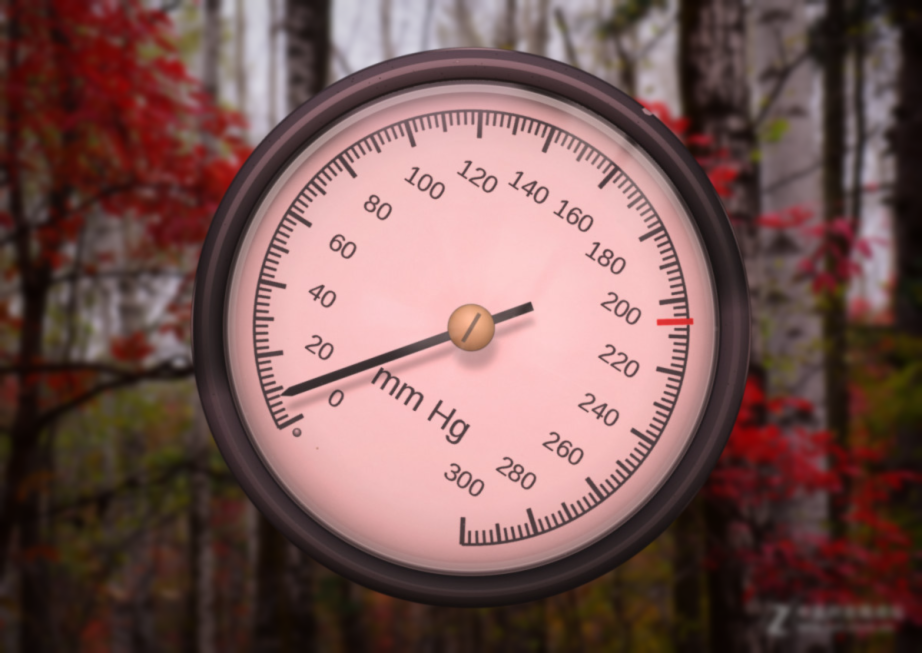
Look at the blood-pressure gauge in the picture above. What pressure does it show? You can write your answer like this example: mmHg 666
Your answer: mmHg 8
